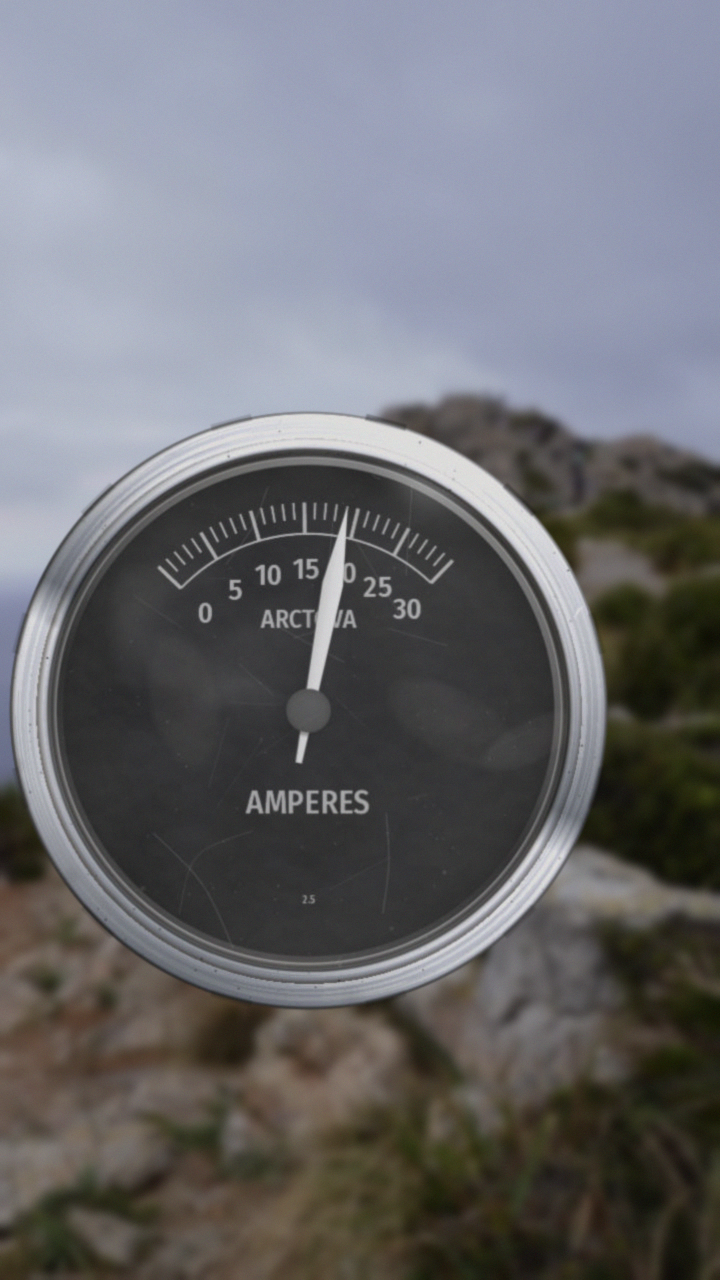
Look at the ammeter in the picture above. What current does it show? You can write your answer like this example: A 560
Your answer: A 19
